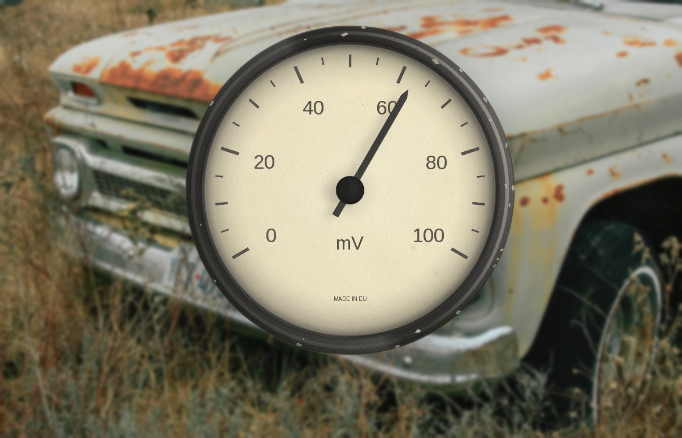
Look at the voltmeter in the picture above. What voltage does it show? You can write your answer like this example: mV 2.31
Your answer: mV 62.5
